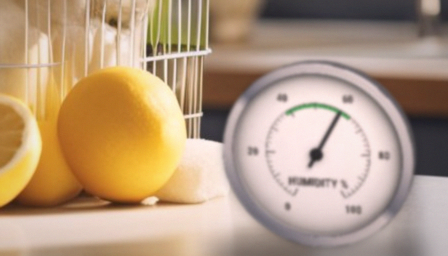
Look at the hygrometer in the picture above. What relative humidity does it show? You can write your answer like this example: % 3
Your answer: % 60
